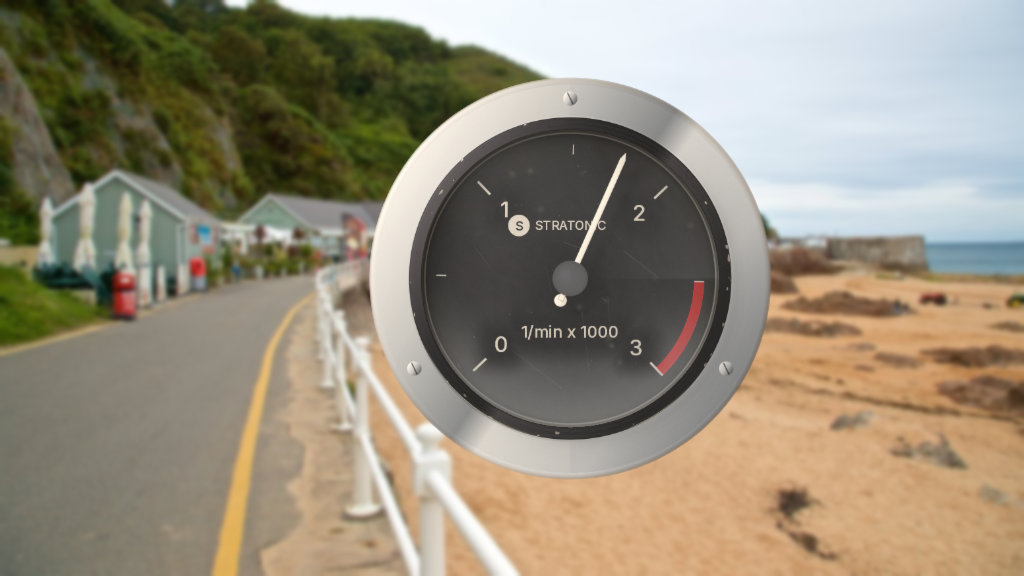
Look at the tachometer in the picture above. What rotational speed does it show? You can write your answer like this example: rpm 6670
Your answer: rpm 1750
